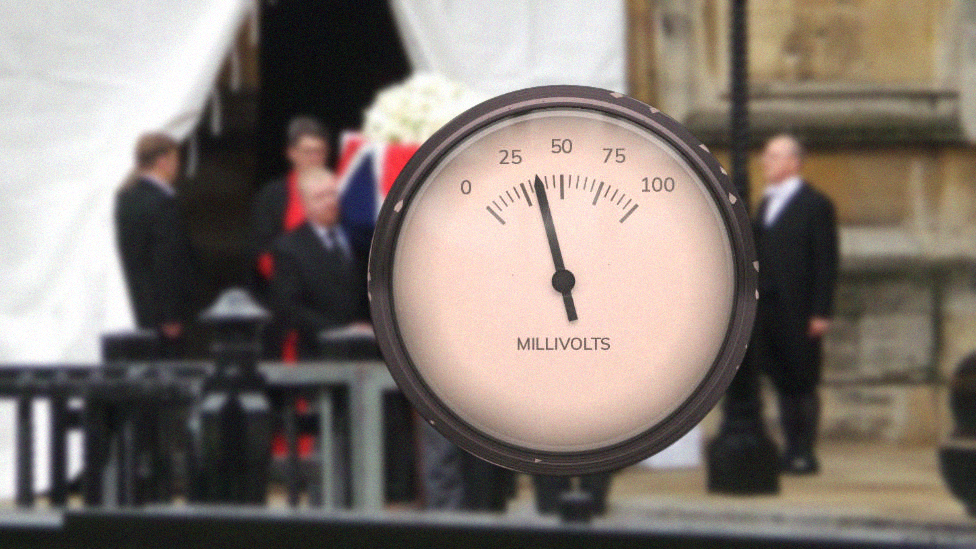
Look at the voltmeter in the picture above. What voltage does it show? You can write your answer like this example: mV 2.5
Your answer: mV 35
